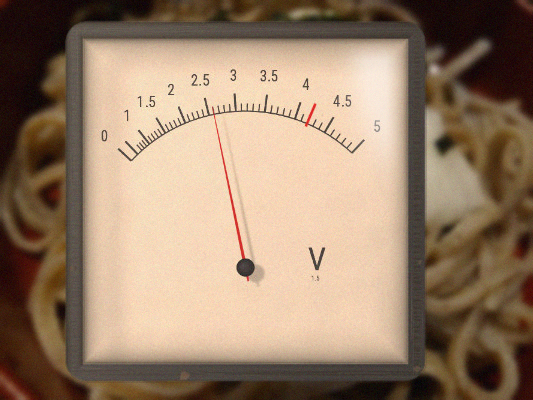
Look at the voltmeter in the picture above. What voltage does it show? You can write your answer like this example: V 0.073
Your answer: V 2.6
